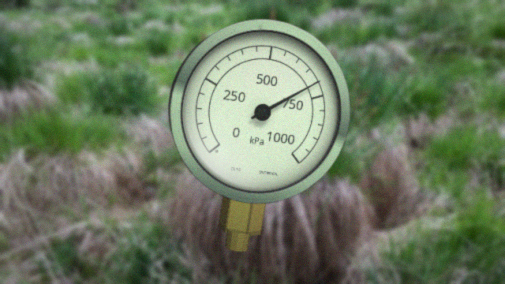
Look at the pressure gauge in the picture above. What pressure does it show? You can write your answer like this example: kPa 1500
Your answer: kPa 700
